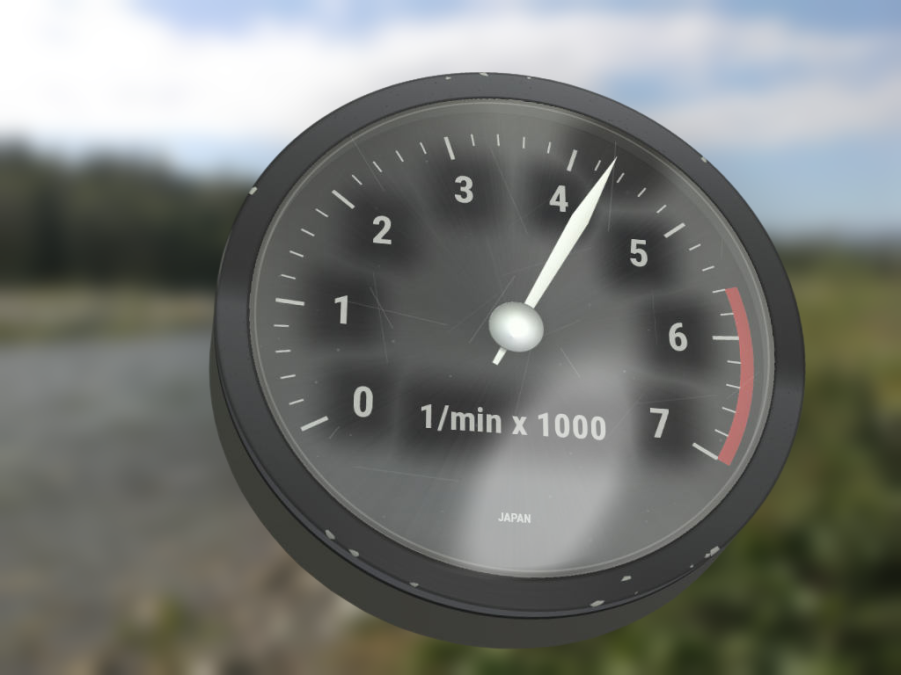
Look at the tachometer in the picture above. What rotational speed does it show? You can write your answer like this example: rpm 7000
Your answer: rpm 4300
